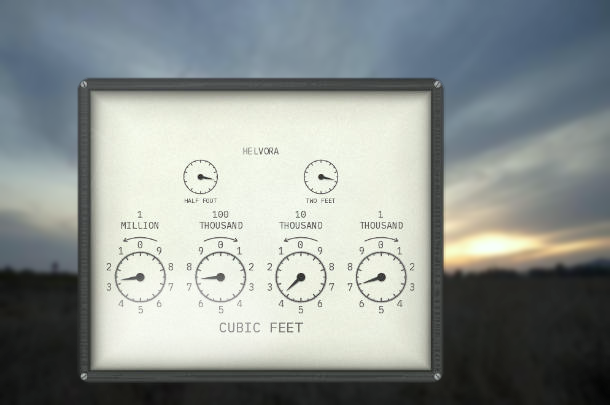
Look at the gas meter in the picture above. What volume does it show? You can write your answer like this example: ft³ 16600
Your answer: ft³ 273700
